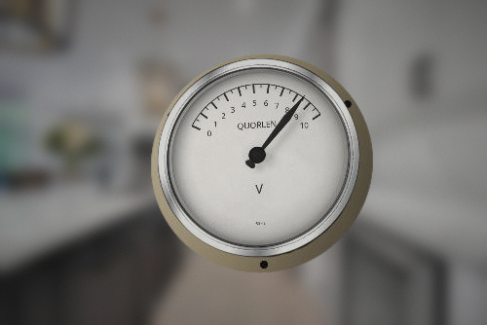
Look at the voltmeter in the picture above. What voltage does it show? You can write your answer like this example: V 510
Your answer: V 8.5
